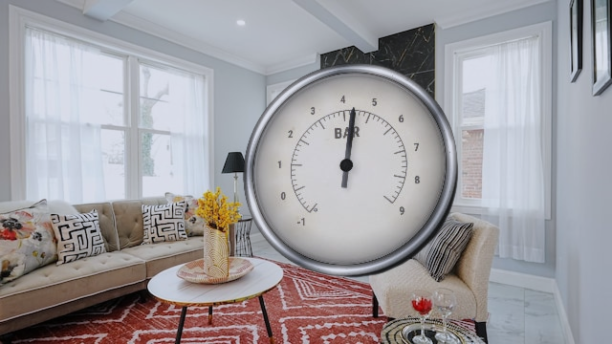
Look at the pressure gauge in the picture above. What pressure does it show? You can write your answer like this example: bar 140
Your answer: bar 4.4
